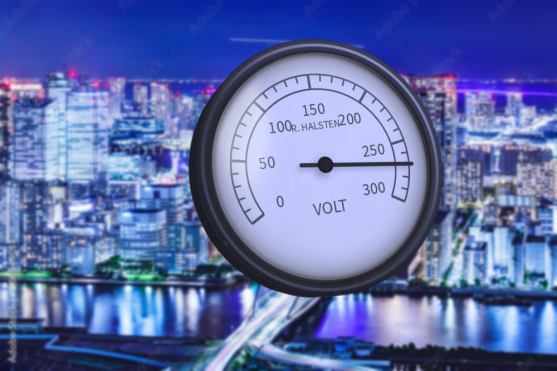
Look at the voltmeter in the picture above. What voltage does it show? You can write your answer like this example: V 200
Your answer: V 270
